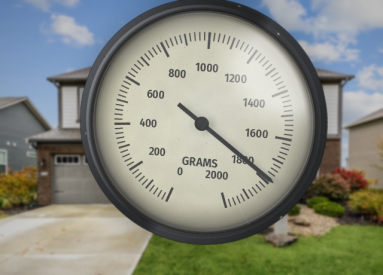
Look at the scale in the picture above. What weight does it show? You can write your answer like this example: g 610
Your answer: g 1780
